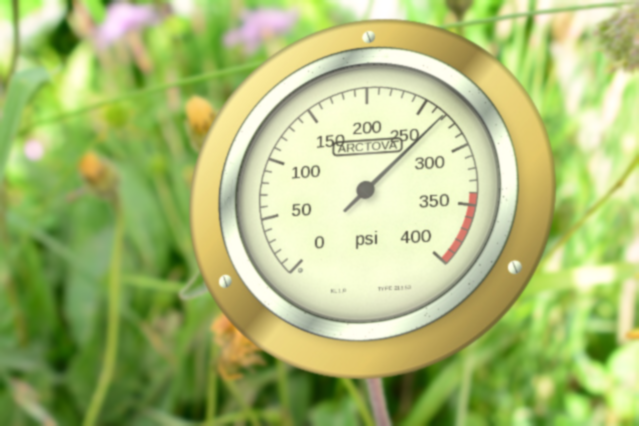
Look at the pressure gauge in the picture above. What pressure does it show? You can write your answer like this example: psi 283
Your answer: psi 270
